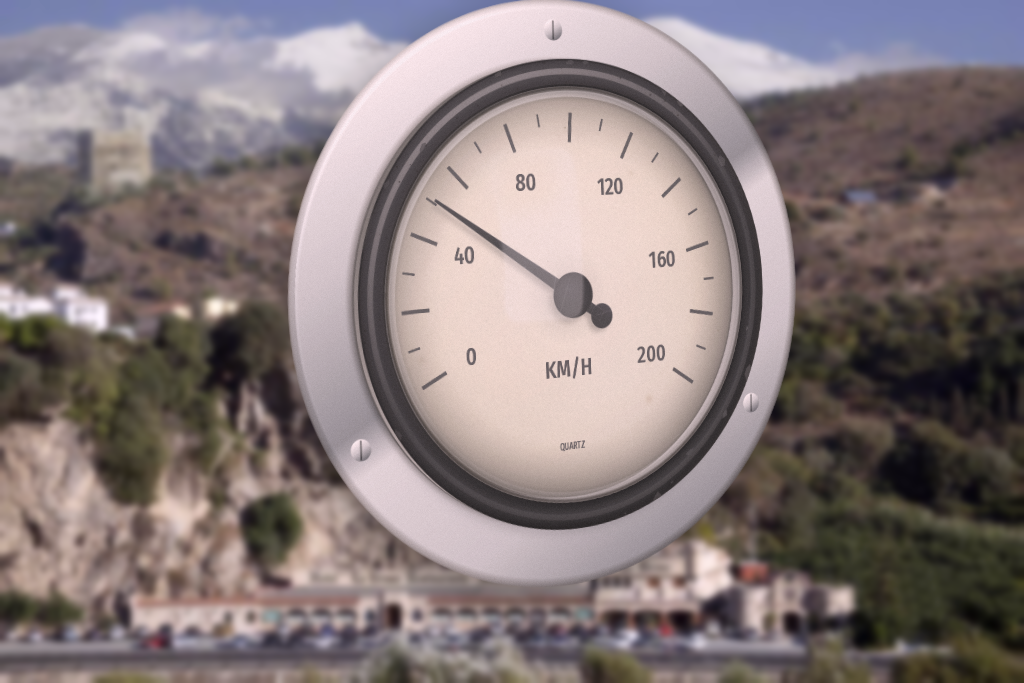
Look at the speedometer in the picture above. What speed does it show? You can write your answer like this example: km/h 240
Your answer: km/h 50
